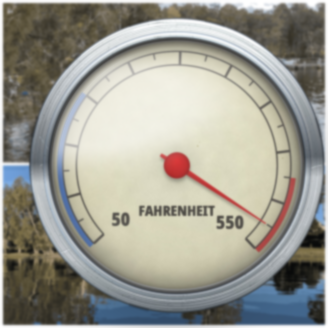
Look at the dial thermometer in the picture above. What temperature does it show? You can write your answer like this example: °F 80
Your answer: °F 525
